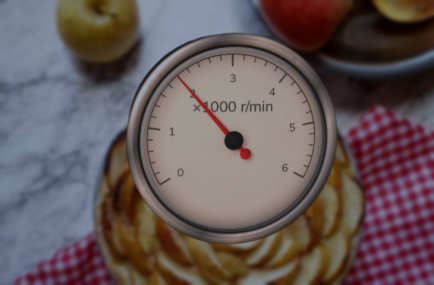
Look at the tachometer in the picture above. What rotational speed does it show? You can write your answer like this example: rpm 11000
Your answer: rpm 2000
